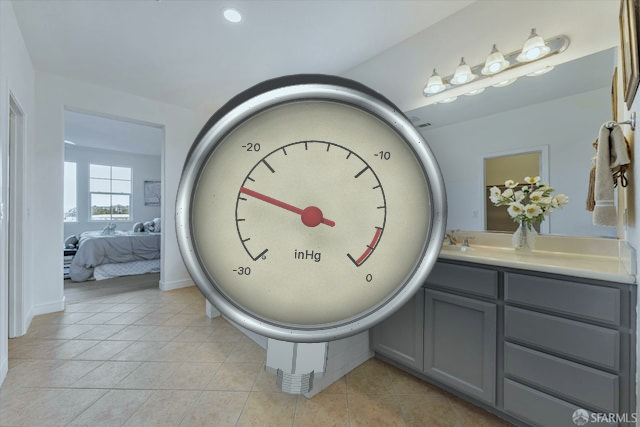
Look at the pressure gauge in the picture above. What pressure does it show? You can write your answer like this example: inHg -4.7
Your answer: inHg -23
